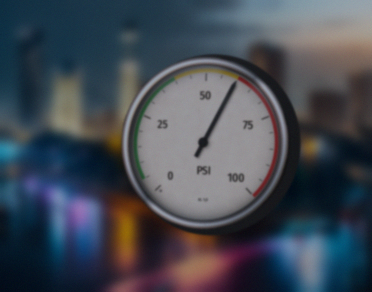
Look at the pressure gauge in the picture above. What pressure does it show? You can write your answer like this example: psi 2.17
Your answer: psi 60
